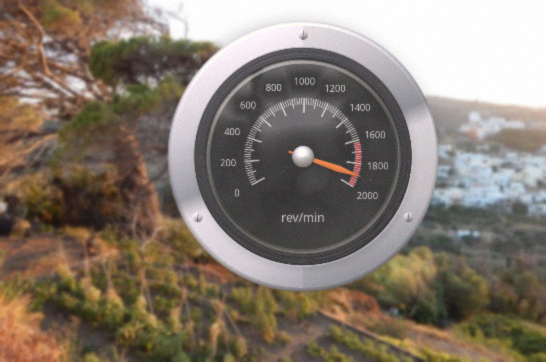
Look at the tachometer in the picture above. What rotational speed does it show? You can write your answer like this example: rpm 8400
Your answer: rpm 1900
